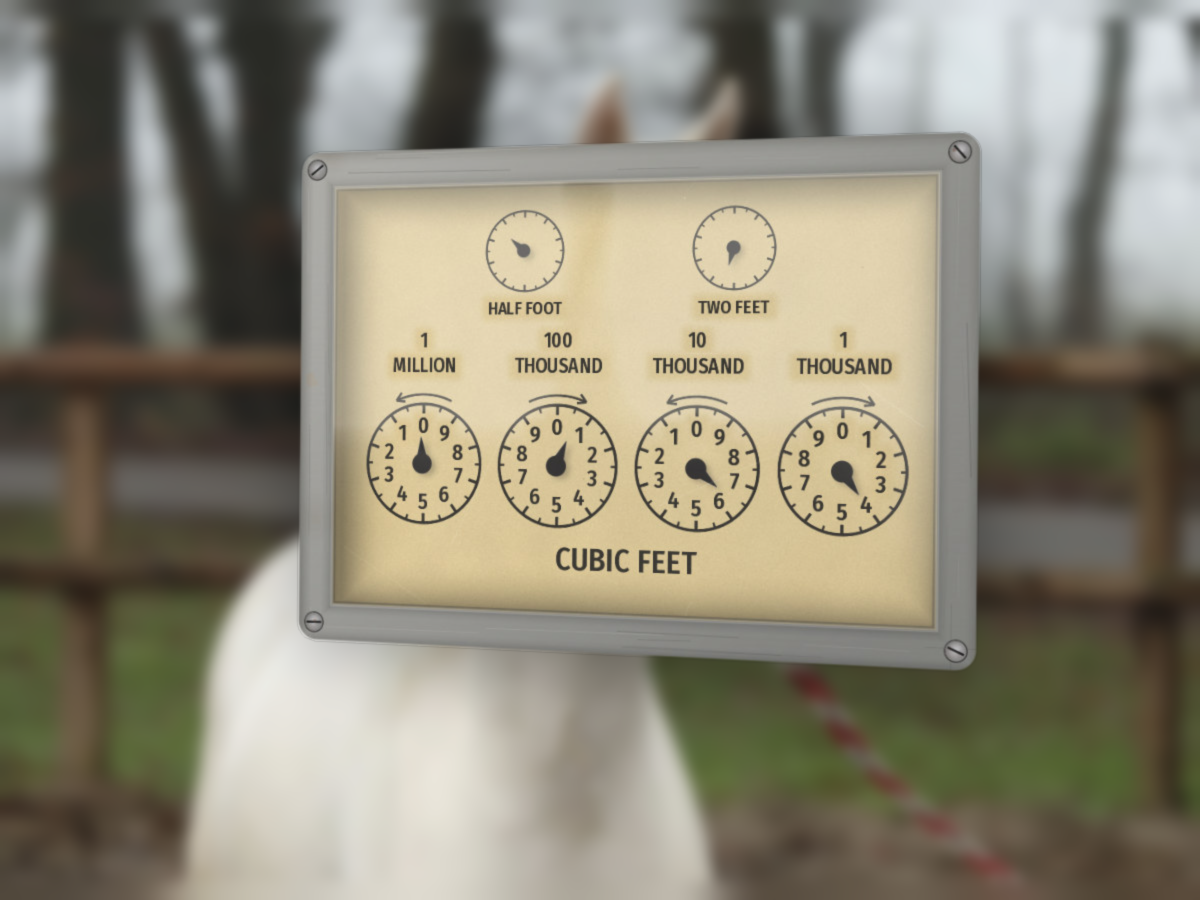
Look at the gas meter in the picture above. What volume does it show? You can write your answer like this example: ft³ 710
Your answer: ft³ 6400
